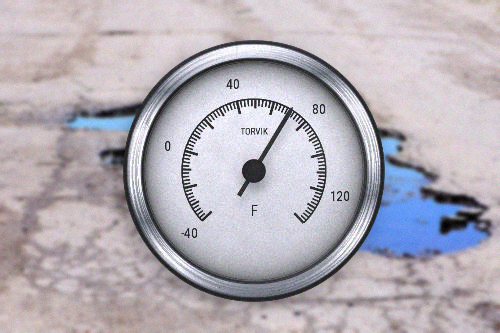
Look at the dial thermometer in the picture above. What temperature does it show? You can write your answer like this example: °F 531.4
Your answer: °F 70
